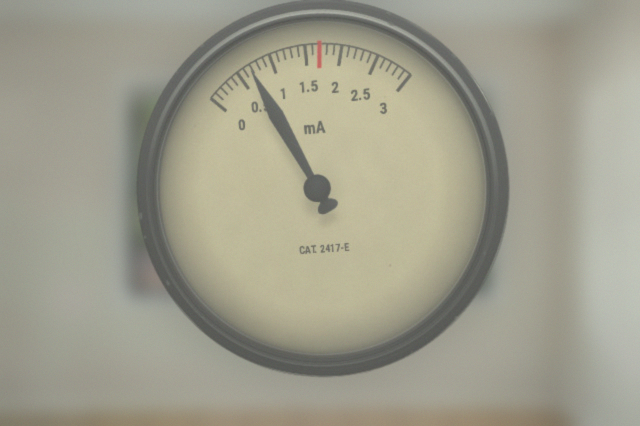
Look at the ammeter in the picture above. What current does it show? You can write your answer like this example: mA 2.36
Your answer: mA 0.7
